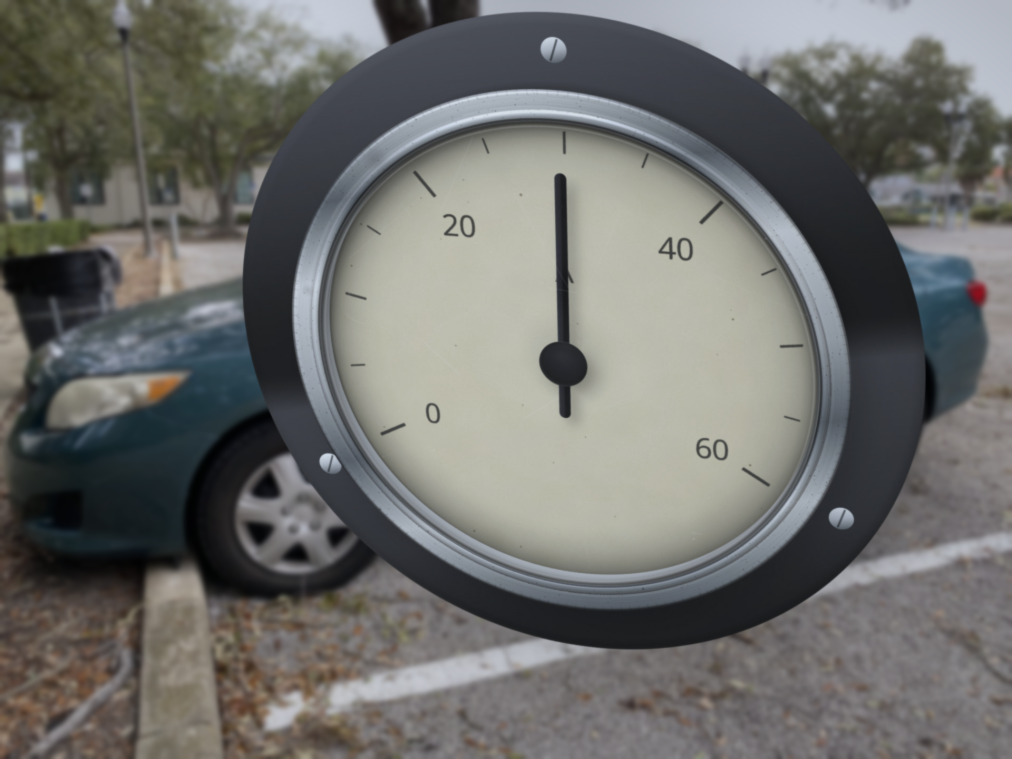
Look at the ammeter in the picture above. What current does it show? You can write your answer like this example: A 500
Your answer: A 30
